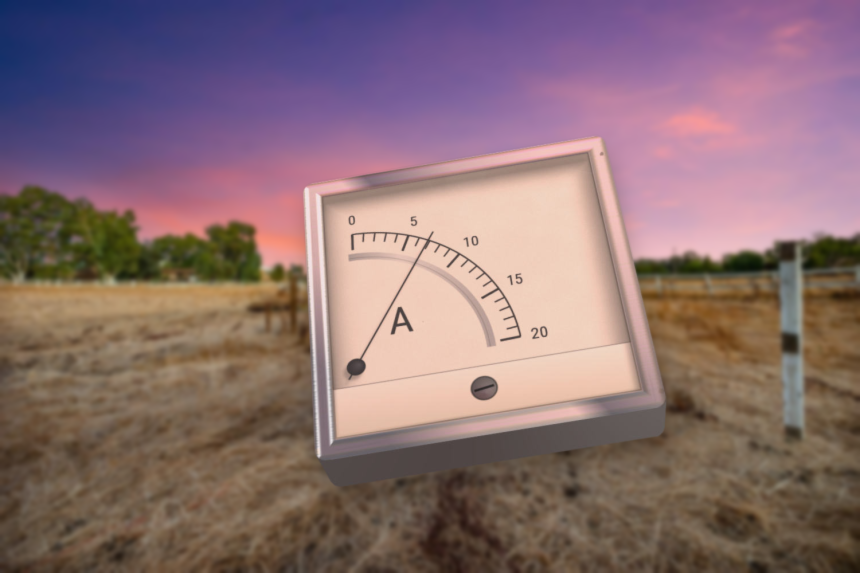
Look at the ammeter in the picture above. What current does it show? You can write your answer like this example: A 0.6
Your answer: A 7
